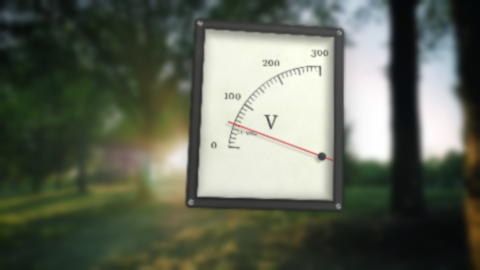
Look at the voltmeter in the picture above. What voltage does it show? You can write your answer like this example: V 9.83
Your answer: V 50
